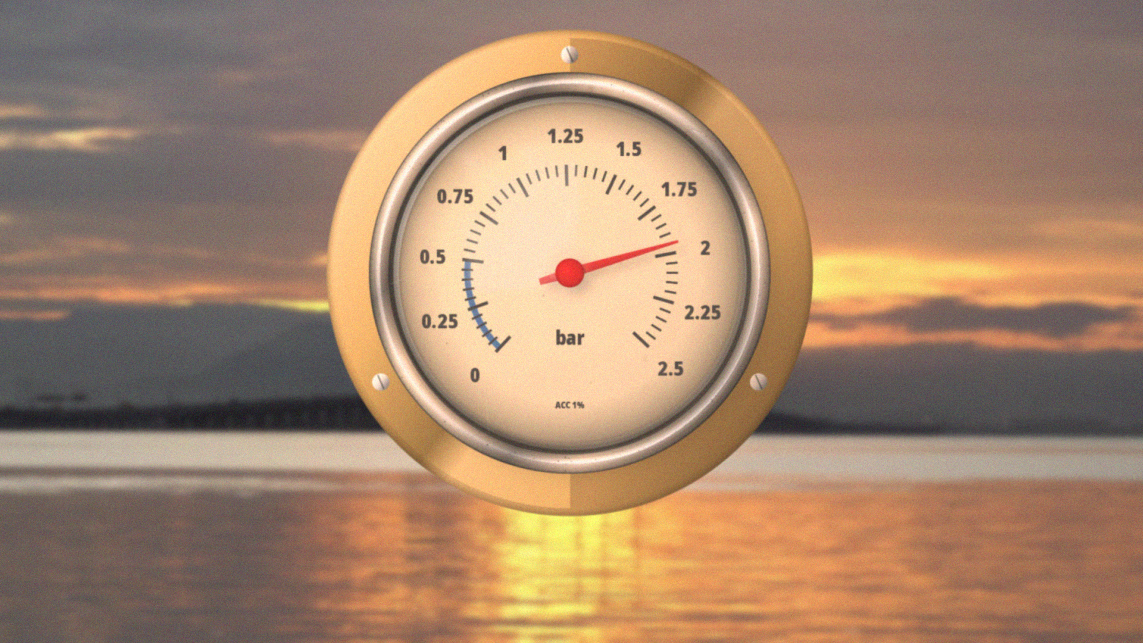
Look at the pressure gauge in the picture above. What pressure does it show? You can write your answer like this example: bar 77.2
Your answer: bar 1.95
